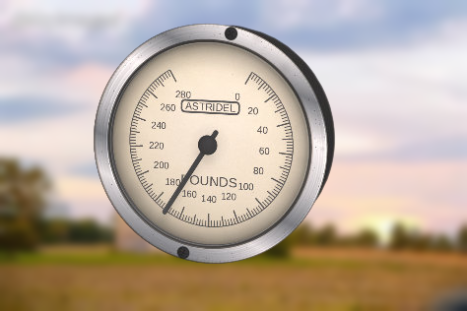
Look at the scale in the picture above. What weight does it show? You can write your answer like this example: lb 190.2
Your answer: lb 170
